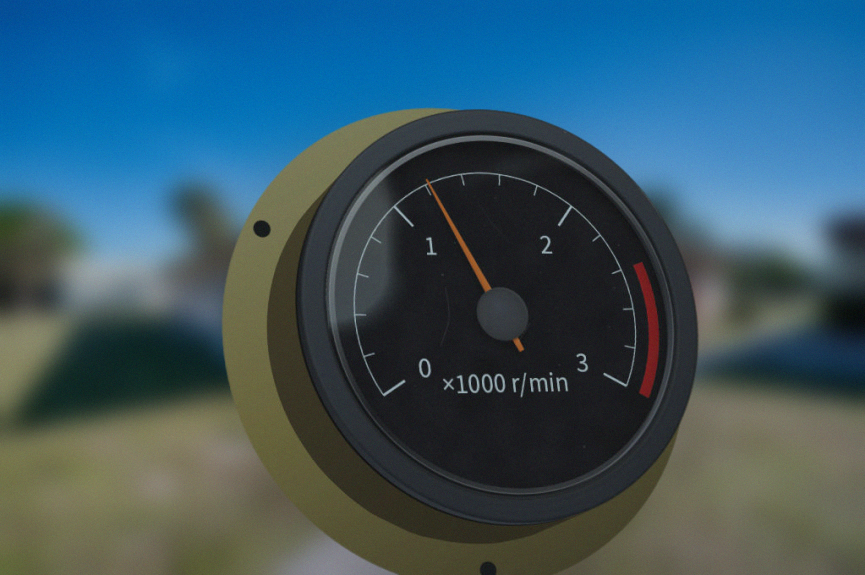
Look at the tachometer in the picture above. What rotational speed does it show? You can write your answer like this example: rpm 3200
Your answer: rpm 1200
